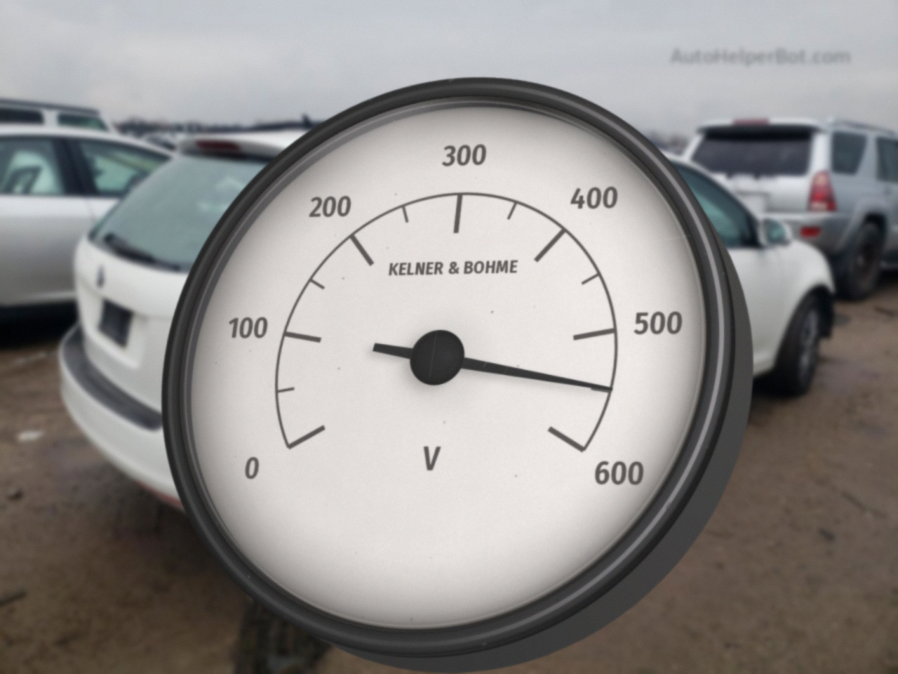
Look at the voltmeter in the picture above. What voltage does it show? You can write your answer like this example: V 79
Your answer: V 550
